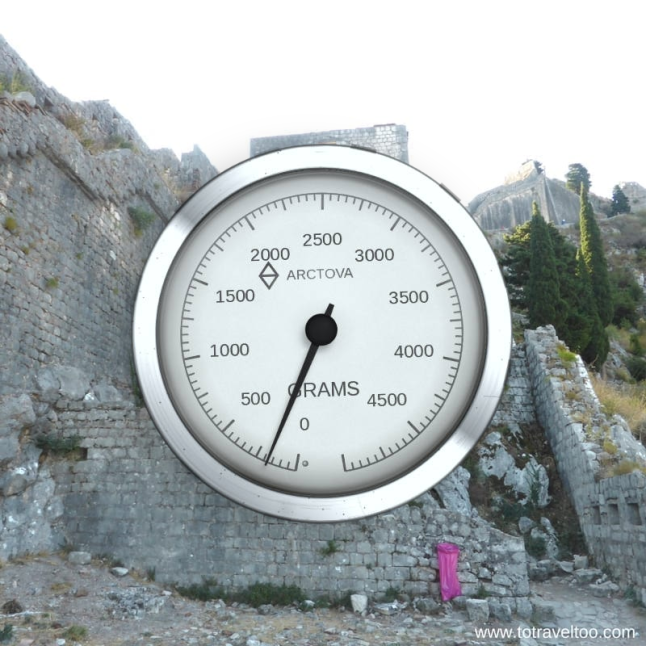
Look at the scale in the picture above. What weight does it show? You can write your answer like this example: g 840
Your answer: g 175
